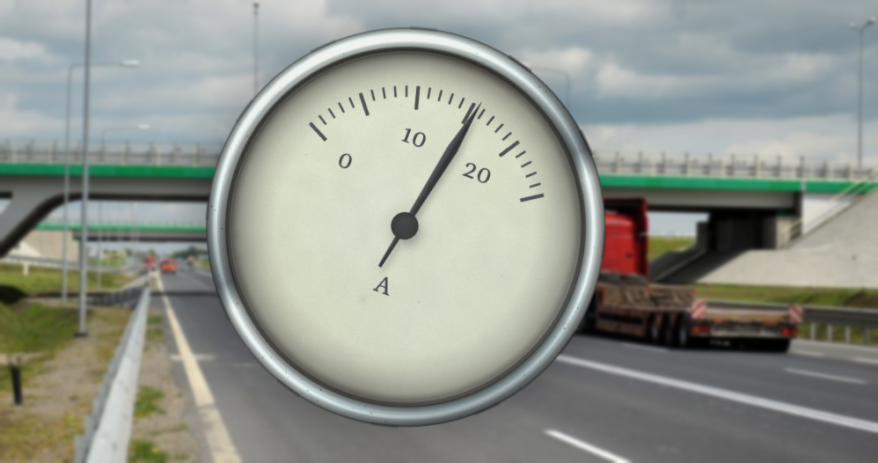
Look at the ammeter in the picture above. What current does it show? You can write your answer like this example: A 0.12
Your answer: A 15.5
